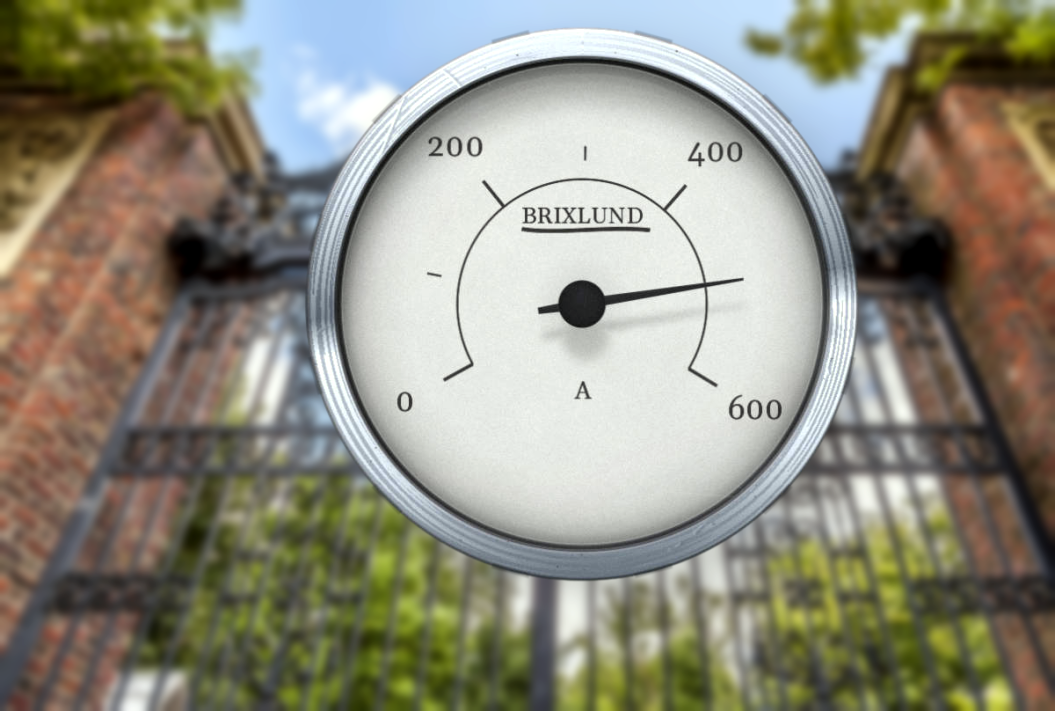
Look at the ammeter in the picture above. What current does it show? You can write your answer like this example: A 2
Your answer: A 500
